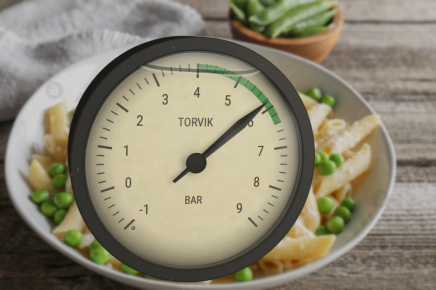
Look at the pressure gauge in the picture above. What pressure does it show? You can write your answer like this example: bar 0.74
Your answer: bar 5.8
